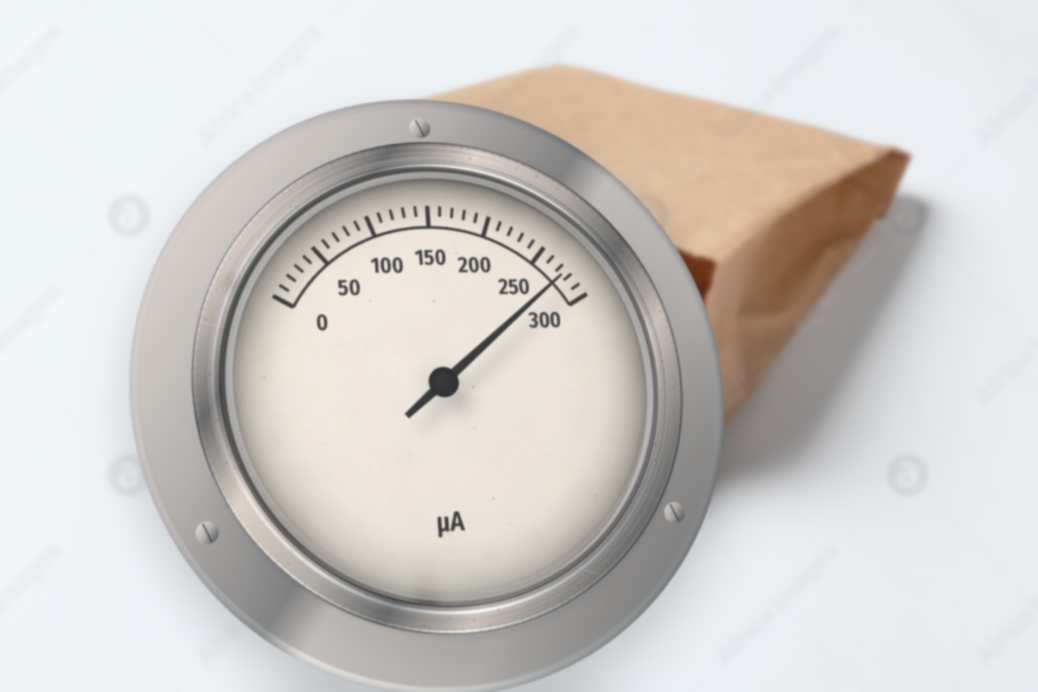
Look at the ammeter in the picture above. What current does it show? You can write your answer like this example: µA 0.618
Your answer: µA 275
